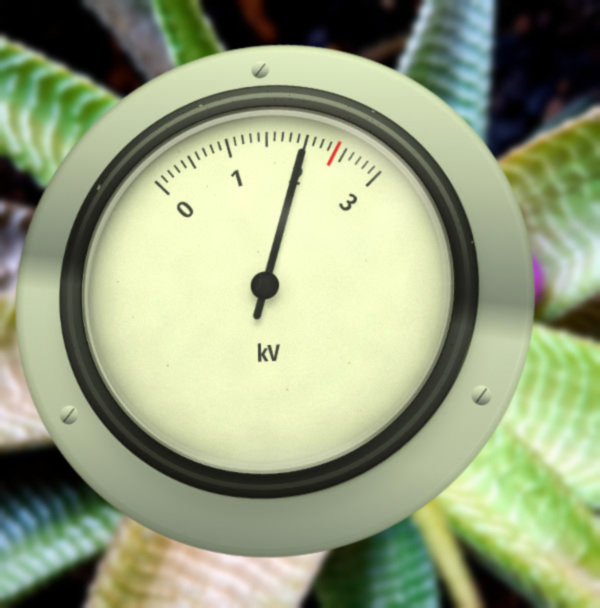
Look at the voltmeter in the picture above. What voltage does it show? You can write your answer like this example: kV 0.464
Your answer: kV 2
